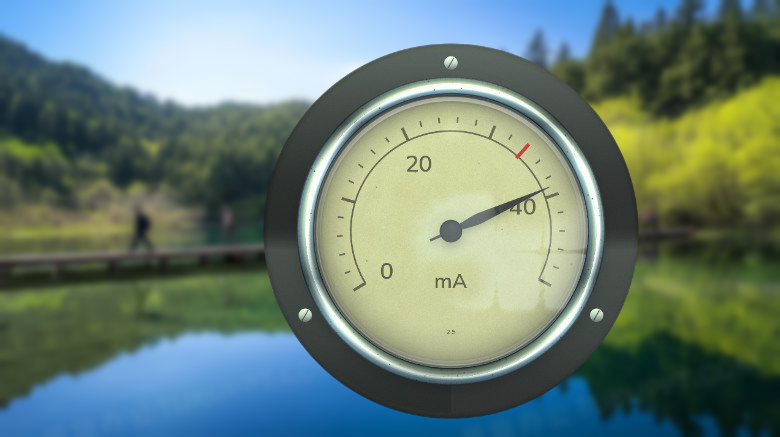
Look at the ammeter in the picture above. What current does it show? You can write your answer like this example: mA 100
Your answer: mA 39
